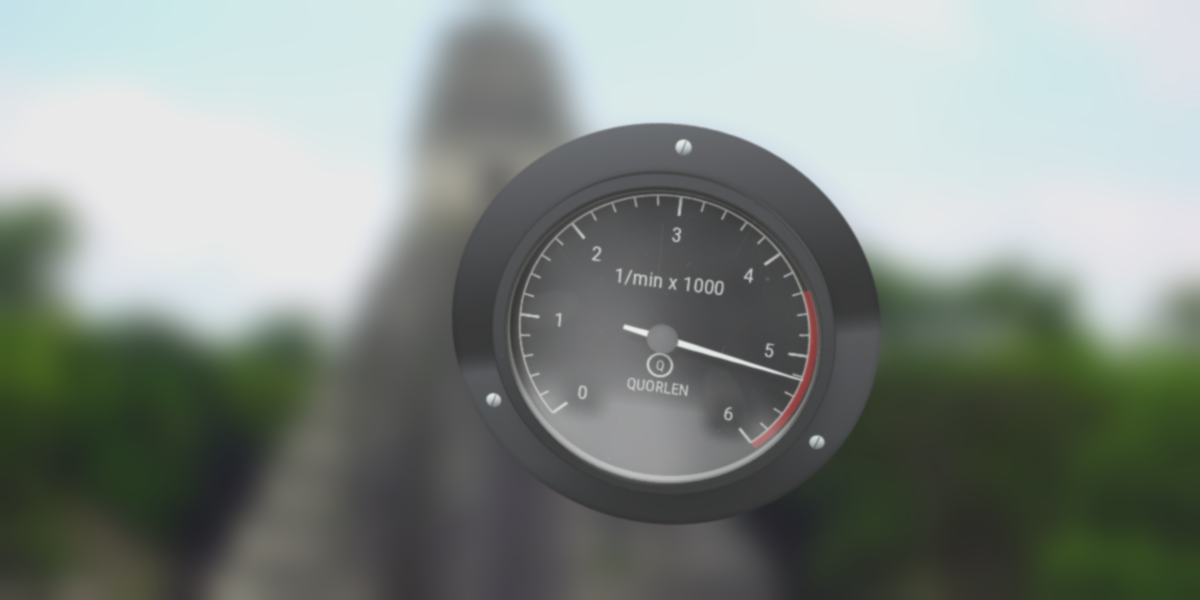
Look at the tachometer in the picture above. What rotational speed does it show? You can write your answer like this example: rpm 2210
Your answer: rpm 5200
